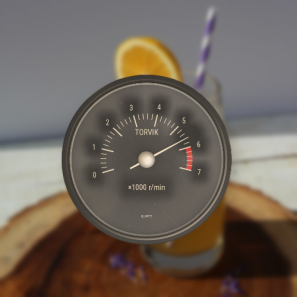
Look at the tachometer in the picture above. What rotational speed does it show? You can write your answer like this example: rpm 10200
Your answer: rpm 5600
